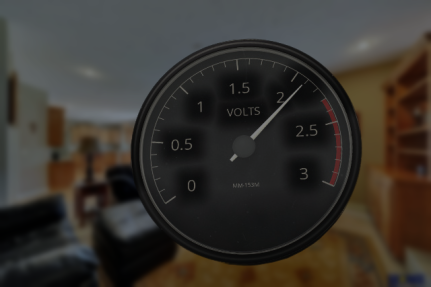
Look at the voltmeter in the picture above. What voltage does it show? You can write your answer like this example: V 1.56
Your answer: V 2.1
